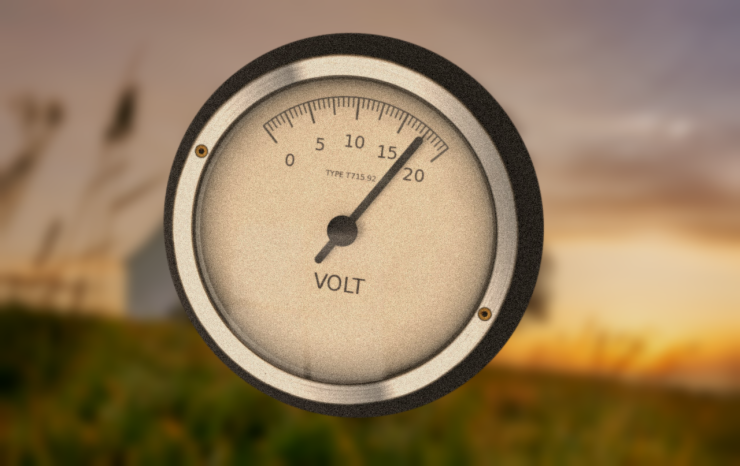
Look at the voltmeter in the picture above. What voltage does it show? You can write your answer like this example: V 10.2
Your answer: V 17.5
